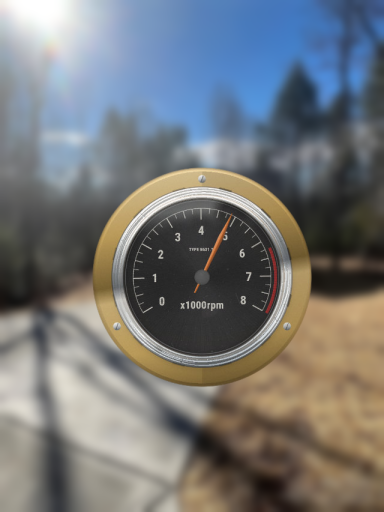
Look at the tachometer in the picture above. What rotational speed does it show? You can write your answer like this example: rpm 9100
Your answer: rpm 4875
